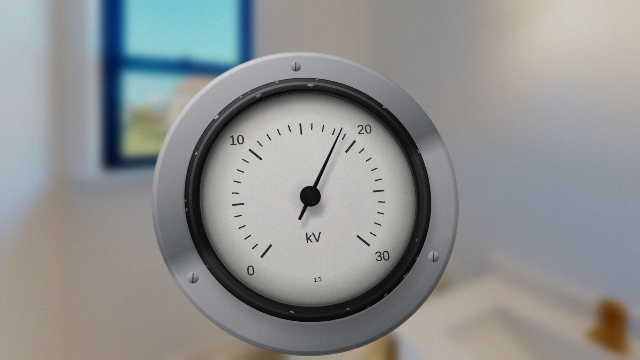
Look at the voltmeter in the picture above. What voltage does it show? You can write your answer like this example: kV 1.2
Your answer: kV 18.5
